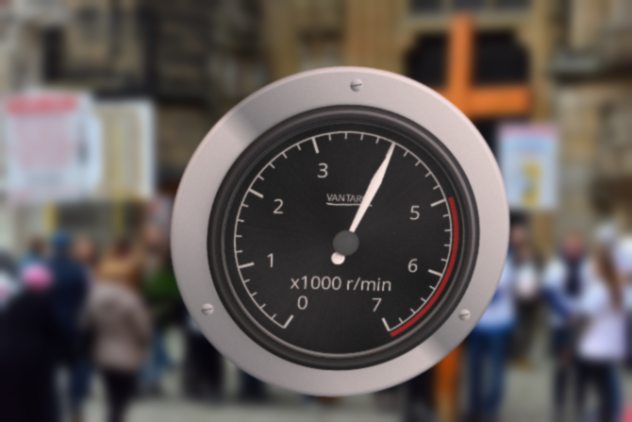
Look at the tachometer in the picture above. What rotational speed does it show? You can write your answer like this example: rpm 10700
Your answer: rpm 4000
